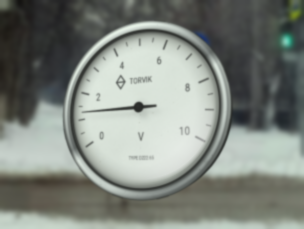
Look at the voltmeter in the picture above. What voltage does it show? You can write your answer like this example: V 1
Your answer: V 1.25
